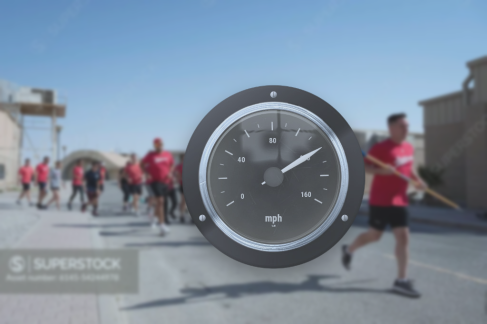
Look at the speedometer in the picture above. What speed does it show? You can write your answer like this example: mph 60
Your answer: mph 120
